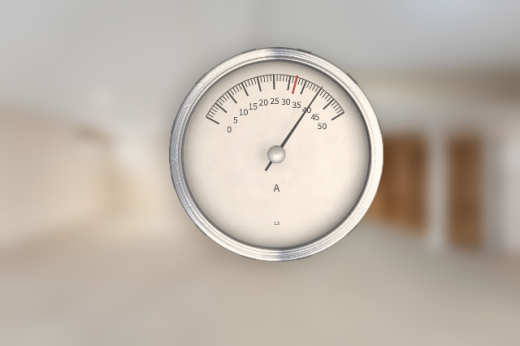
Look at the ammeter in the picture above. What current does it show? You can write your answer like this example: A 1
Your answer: A 40
